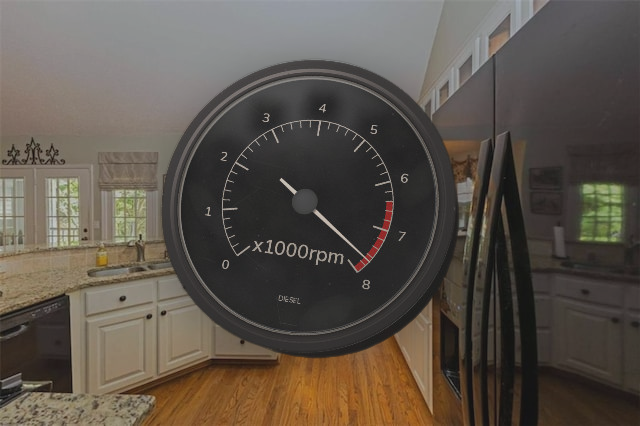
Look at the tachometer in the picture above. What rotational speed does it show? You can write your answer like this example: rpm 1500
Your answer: rpm 7700
